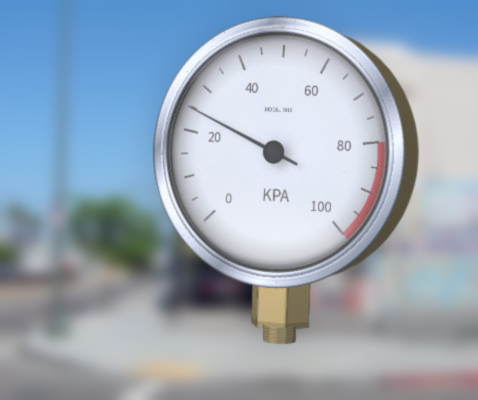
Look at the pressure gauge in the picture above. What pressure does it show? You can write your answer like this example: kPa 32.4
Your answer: kPa 25
